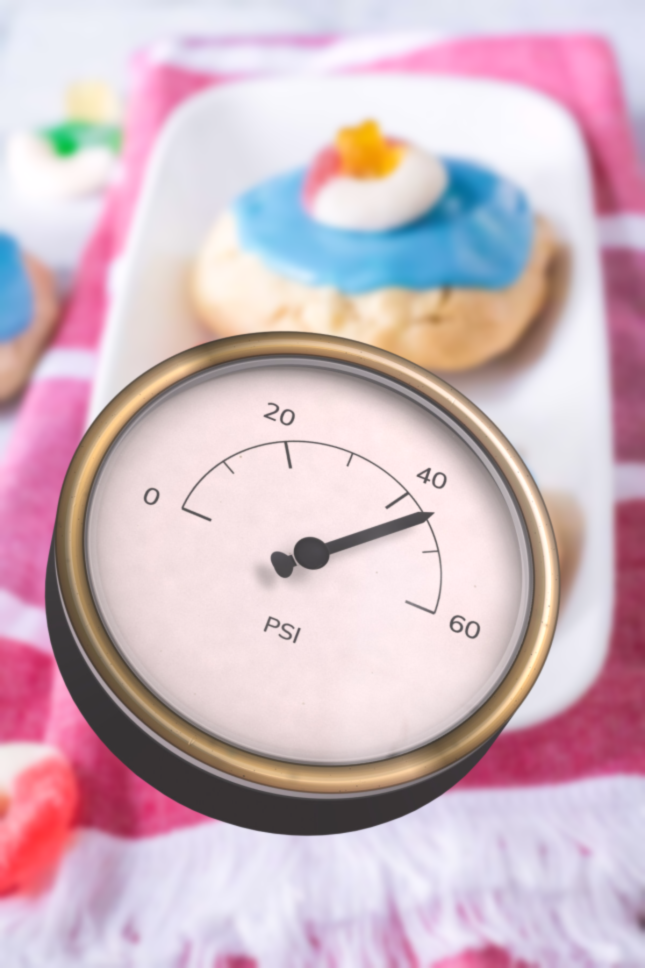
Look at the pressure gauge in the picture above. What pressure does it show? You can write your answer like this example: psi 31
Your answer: psi 45
